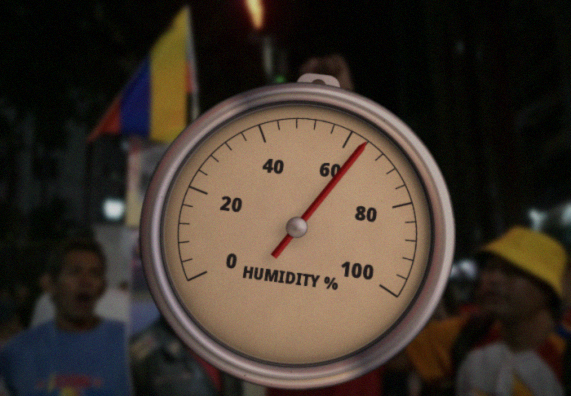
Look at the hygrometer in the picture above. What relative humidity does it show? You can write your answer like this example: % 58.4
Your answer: % 64
